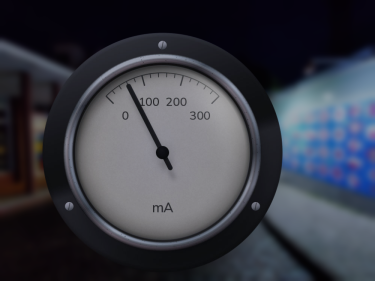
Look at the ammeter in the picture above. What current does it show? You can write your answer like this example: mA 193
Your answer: mA 60
